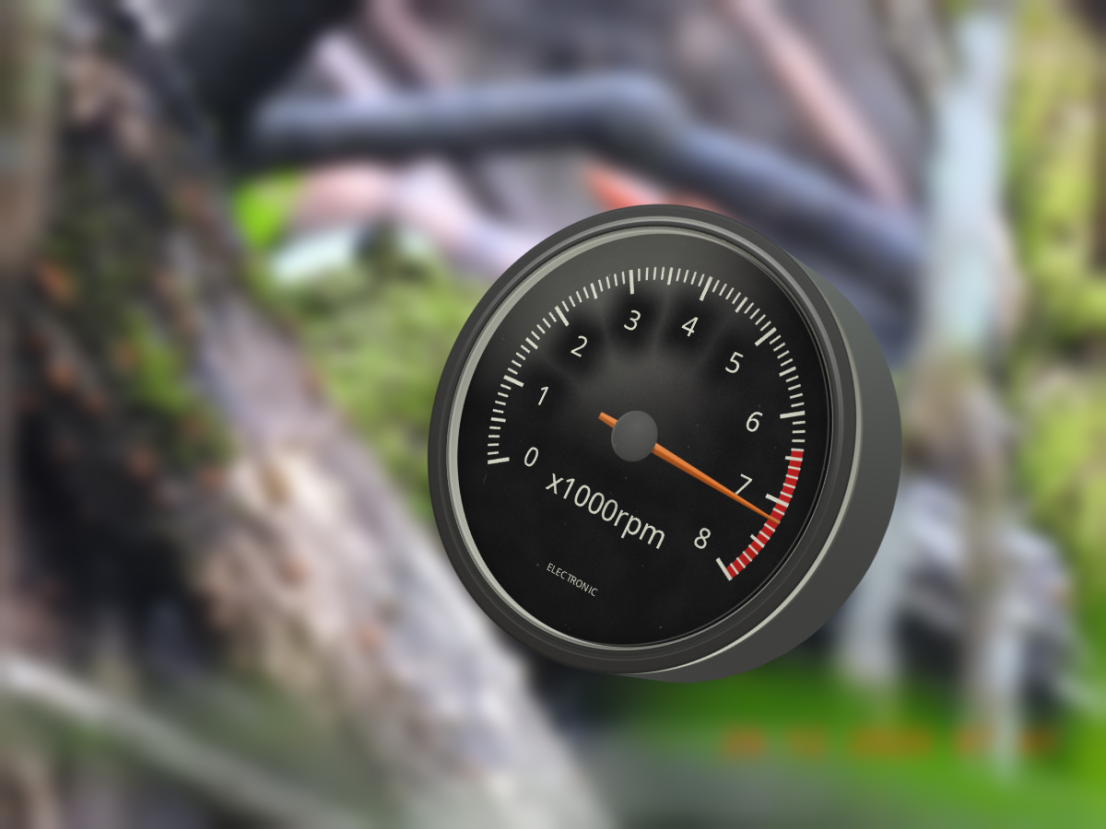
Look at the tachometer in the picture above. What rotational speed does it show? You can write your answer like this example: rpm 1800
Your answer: rpm 7200
